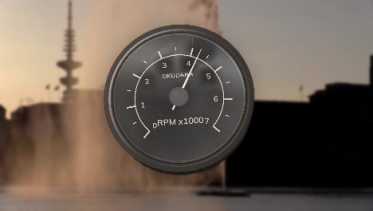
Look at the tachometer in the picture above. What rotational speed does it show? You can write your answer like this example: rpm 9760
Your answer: rpm 4250
